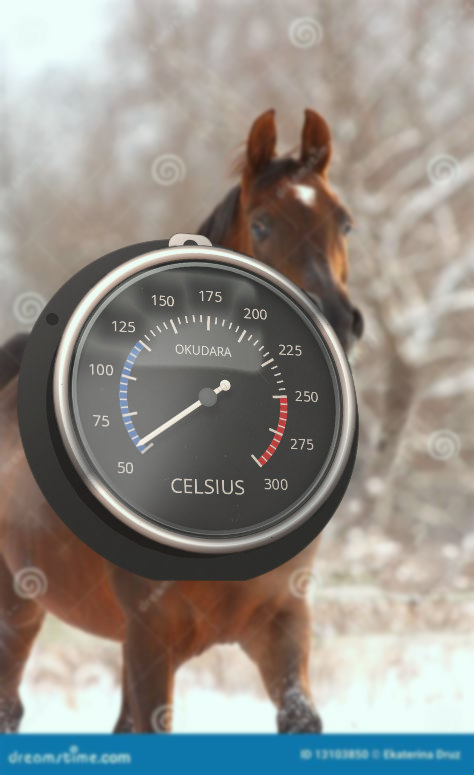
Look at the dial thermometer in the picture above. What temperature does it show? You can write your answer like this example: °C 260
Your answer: °C 55
